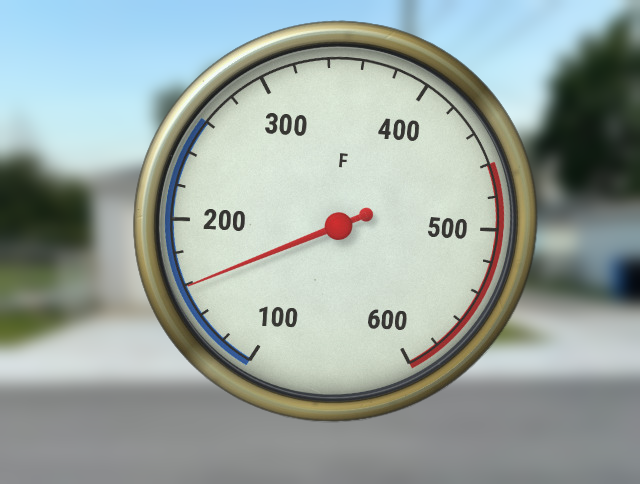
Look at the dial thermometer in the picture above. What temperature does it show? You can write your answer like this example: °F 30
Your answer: °F 160
